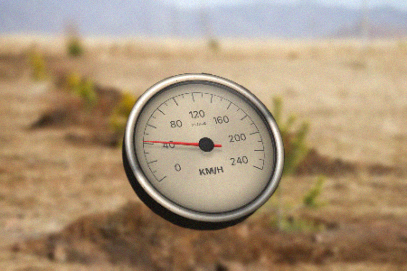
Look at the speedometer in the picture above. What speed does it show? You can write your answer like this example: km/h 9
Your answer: km/h 40
